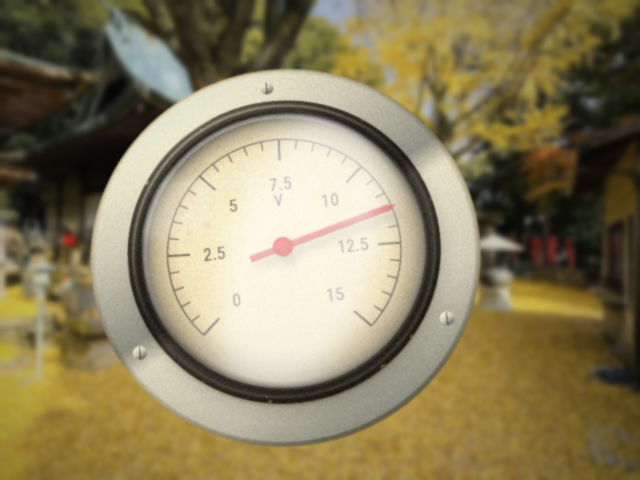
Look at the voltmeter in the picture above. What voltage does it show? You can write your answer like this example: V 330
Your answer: V 11.5
